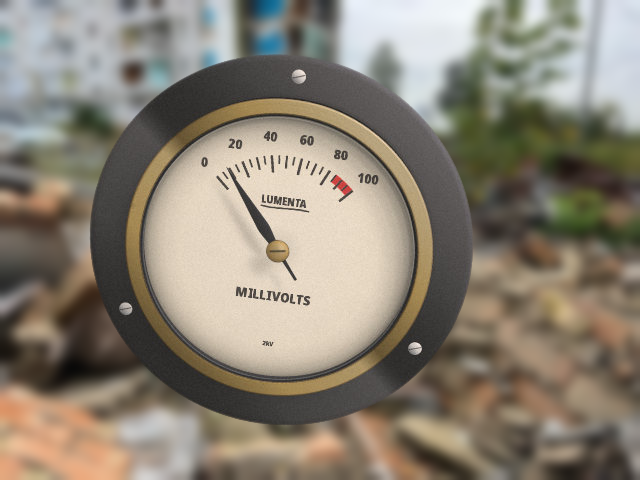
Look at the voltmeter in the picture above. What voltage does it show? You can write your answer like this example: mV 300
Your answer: mV 10
